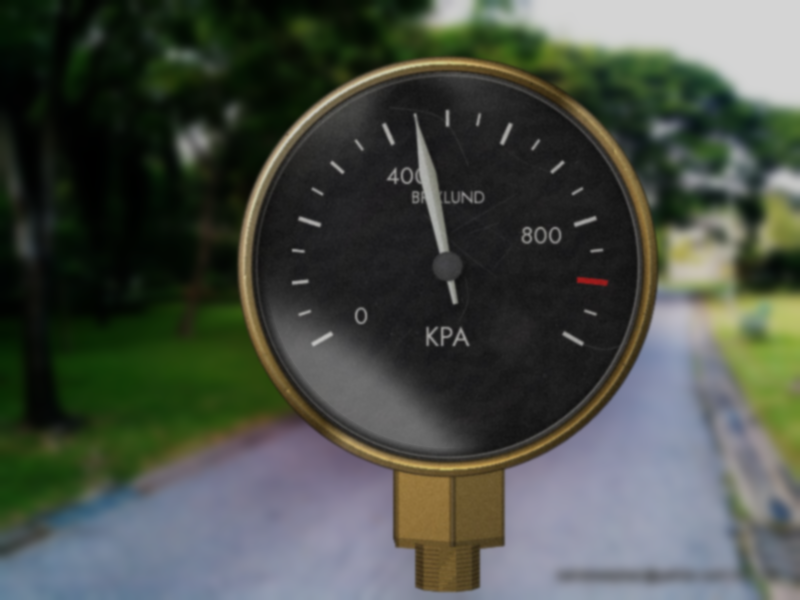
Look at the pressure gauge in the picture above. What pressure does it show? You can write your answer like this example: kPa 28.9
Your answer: kPa 450
